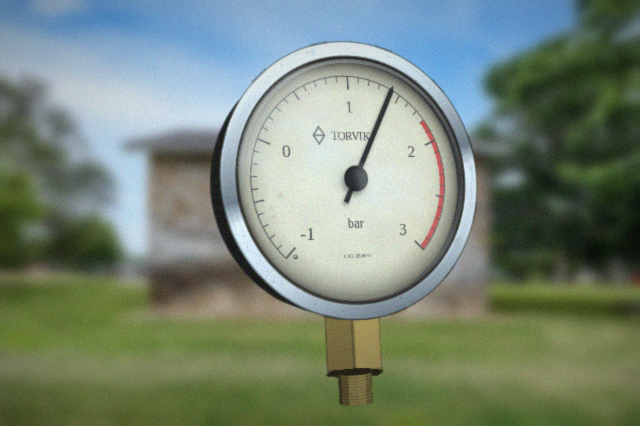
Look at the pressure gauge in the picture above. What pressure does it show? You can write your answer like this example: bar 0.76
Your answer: bar 1.4
